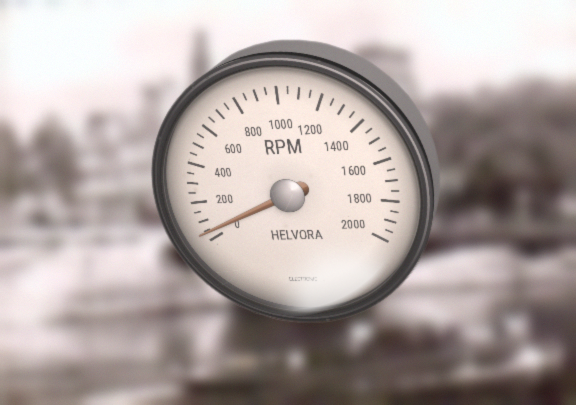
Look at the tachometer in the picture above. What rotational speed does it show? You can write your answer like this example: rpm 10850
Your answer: rpm 50
